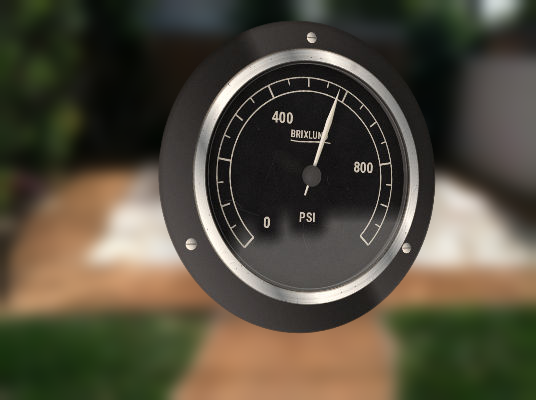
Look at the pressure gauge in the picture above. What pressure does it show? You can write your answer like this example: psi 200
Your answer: psi 575
